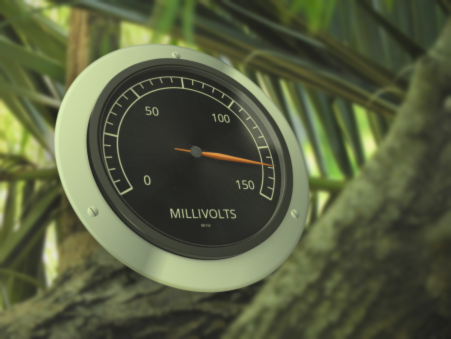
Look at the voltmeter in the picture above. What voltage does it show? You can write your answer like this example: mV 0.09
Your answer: mV 135
